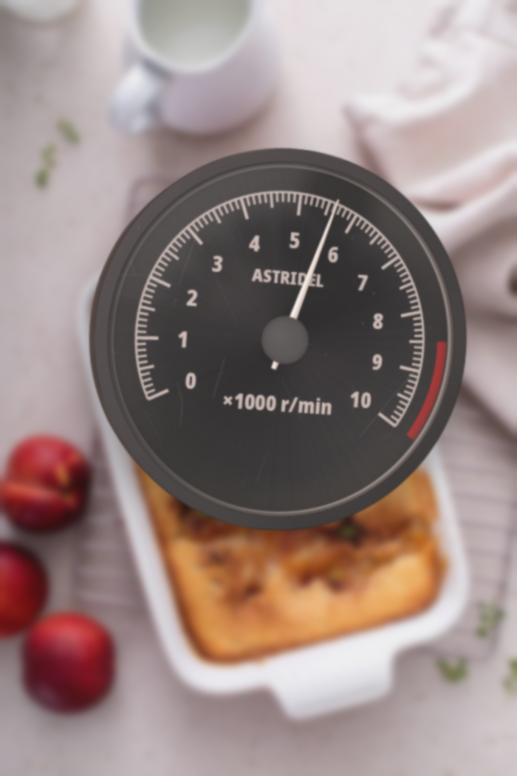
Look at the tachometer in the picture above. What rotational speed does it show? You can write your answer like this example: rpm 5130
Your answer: rpm 5600
